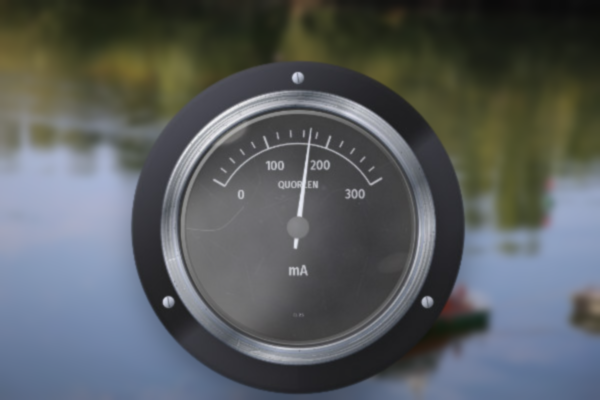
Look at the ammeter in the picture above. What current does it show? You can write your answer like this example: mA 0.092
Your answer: mA 170
